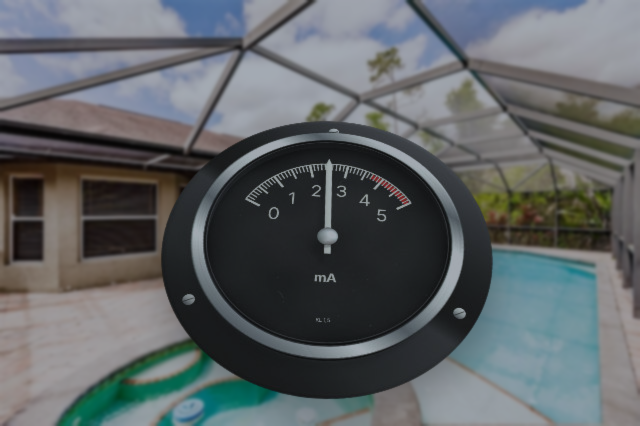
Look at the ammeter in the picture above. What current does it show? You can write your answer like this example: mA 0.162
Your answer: mA 2.5
